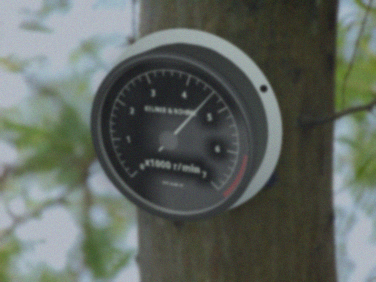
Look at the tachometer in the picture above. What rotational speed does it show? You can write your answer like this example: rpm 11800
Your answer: rpm 4600
